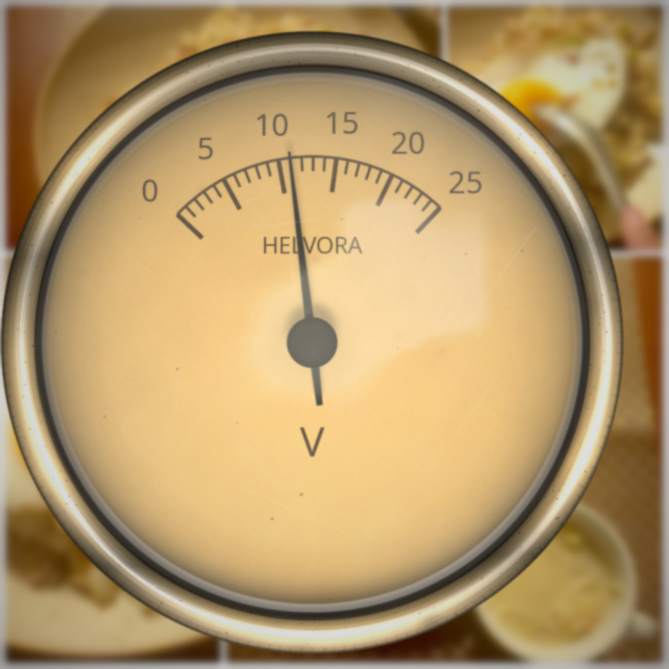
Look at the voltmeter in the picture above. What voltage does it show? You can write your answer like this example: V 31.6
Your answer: V 11
